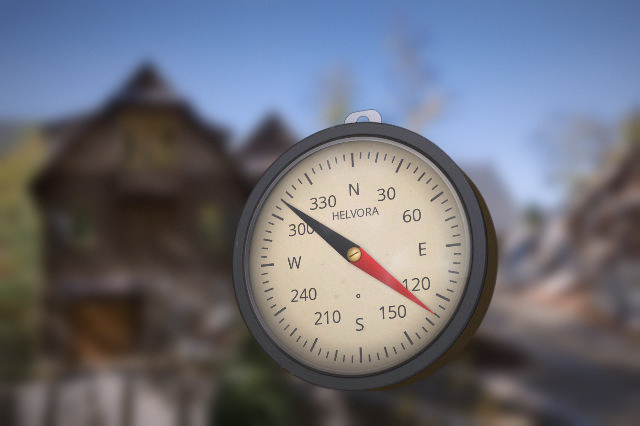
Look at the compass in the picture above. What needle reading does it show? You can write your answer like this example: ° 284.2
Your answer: ° 130
